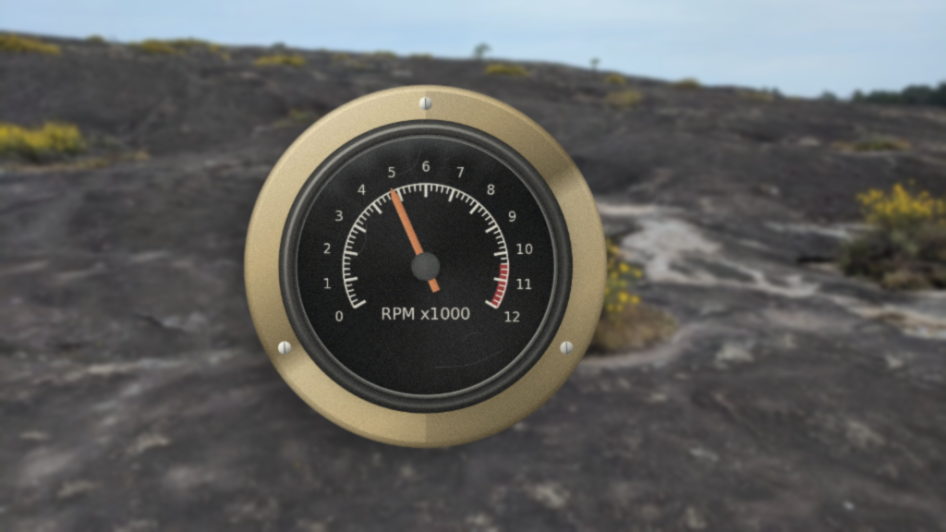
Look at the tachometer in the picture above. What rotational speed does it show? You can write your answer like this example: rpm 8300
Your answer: rpm 4800
